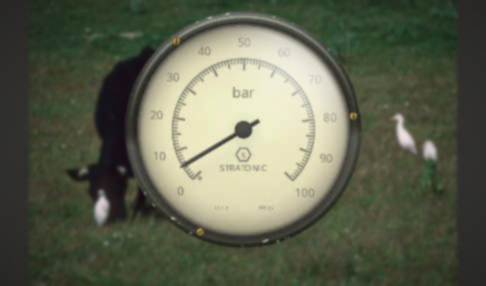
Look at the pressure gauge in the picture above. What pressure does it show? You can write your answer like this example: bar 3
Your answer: bar 5
